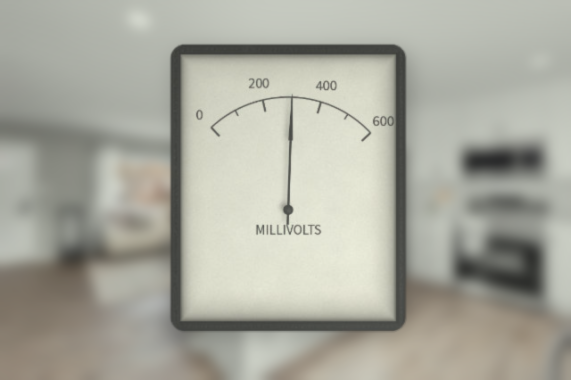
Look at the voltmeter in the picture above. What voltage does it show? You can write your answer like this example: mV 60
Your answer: mV 300
